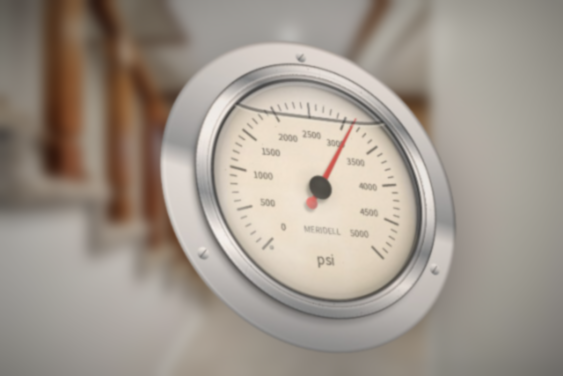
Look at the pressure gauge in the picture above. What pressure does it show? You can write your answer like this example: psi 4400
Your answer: psi 3100
